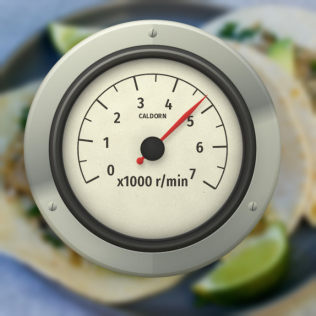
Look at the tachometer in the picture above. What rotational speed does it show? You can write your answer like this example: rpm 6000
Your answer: rpm 4750
